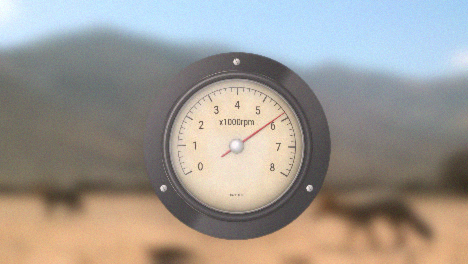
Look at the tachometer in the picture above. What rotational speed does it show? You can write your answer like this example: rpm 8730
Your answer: rpm 5800
